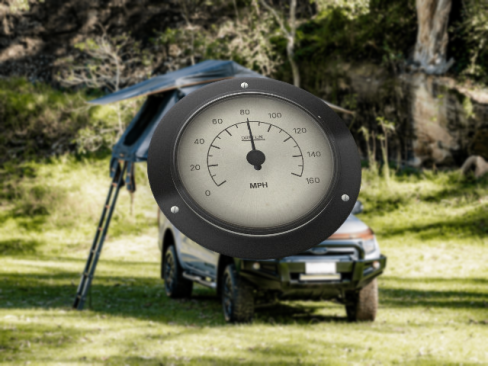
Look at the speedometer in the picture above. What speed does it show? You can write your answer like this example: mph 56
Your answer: mph 80
